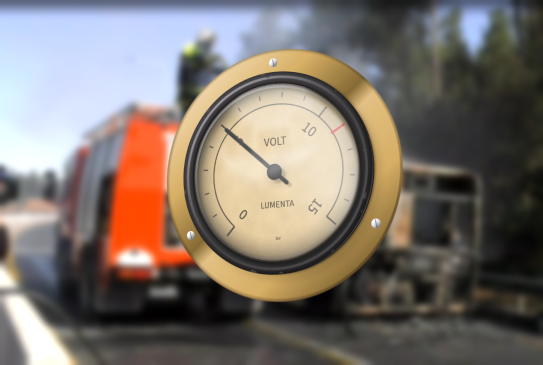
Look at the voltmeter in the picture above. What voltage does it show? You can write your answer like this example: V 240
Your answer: V 5
